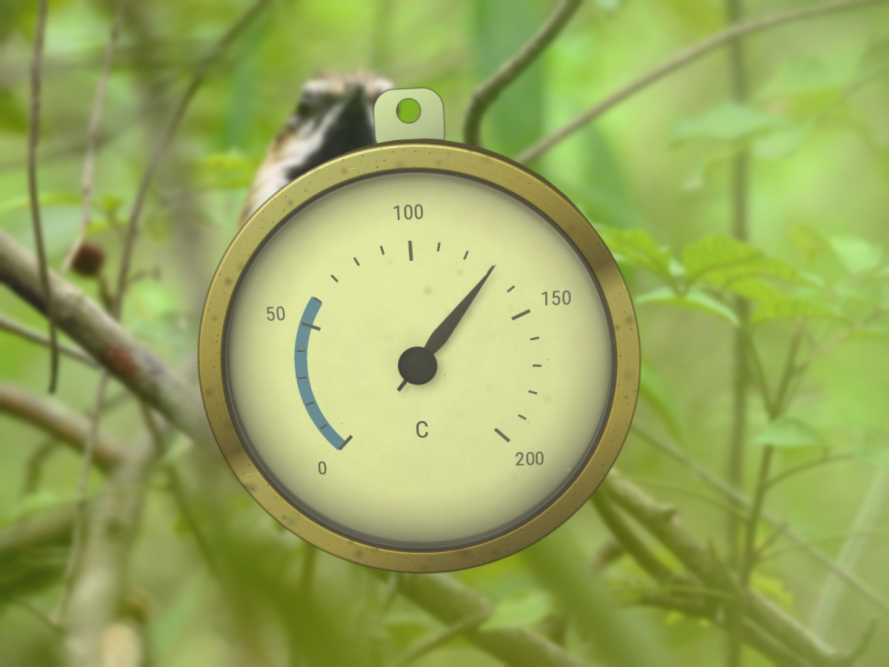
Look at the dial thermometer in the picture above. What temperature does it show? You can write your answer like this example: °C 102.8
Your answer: °C 130
